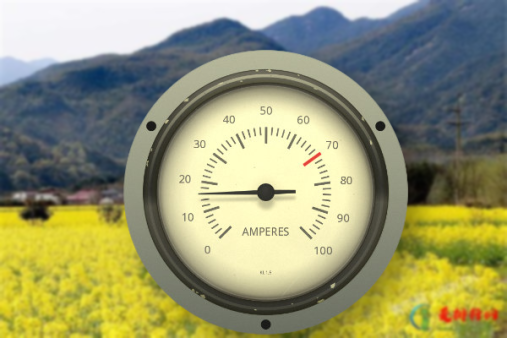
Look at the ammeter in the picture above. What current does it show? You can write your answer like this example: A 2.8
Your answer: A 16
